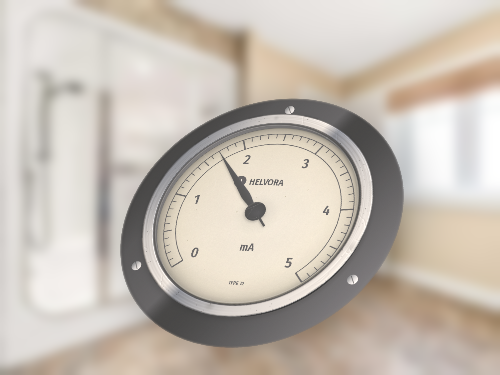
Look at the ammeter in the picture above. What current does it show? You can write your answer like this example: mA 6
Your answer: mA 1.7
